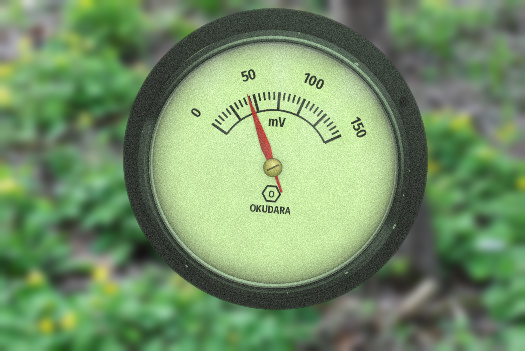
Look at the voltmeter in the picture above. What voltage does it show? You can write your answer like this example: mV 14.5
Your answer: mV 45
